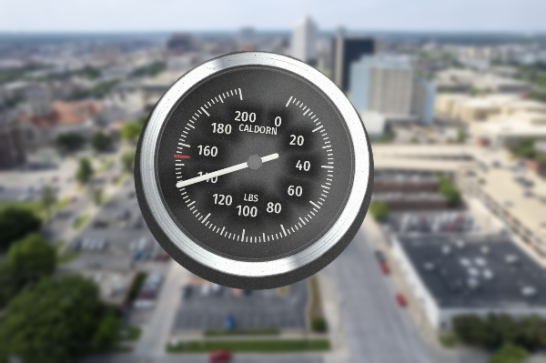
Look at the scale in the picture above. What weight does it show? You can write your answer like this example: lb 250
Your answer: lb 140
